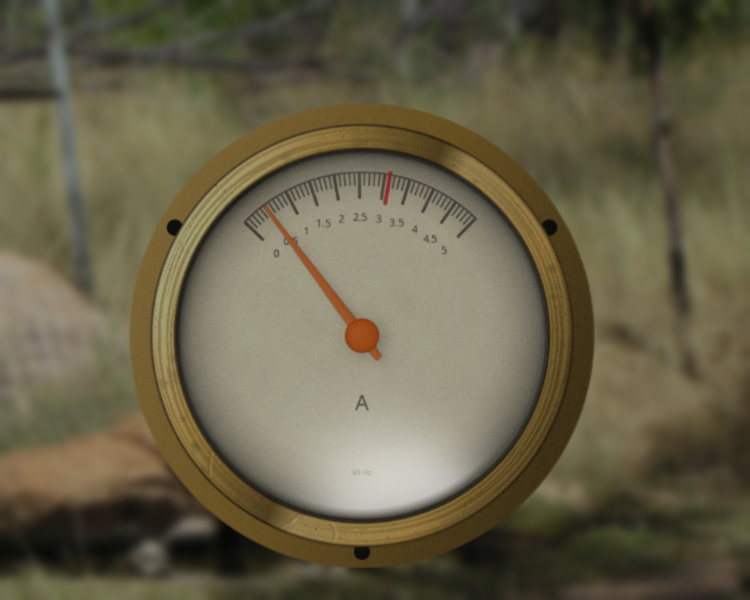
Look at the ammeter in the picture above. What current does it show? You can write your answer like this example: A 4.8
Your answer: A 0.5
